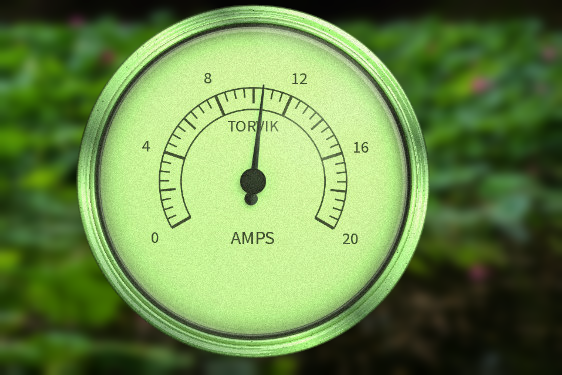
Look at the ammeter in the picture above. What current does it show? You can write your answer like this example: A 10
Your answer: A 10.5
